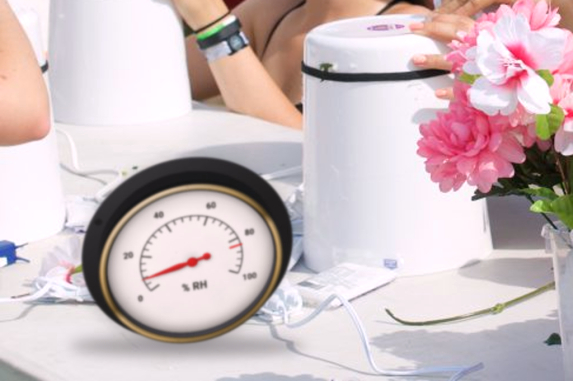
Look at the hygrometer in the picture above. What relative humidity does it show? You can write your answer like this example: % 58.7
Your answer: % 8
